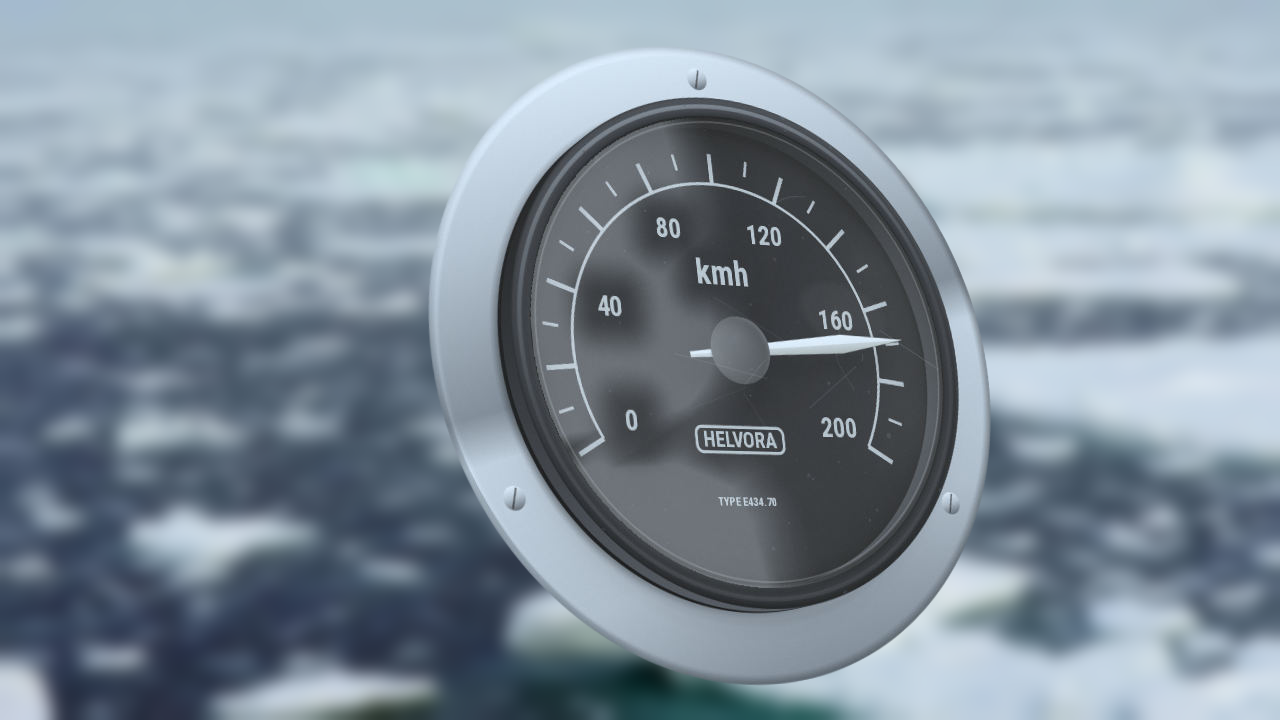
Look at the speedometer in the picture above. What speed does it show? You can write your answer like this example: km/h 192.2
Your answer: km/h 170
